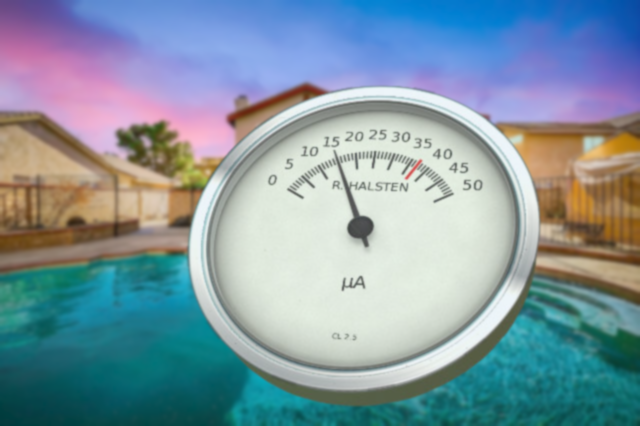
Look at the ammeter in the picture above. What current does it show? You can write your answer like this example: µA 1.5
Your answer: µA 15
